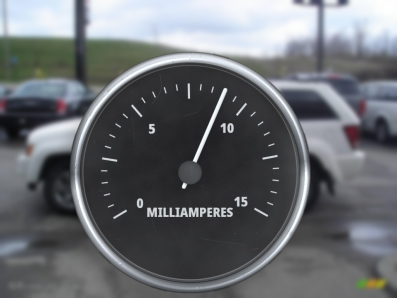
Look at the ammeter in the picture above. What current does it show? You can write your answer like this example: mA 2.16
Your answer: mA 9
